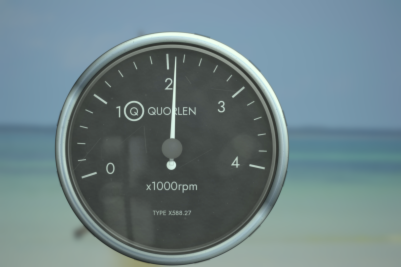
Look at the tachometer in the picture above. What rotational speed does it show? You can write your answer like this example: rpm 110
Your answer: rpm 2100
